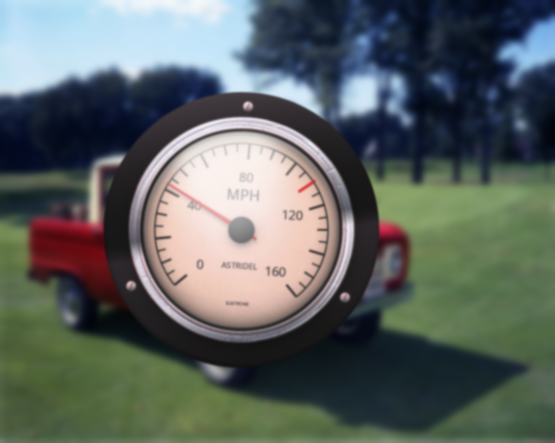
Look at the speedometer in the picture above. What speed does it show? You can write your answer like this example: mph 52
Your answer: mph 42.5
